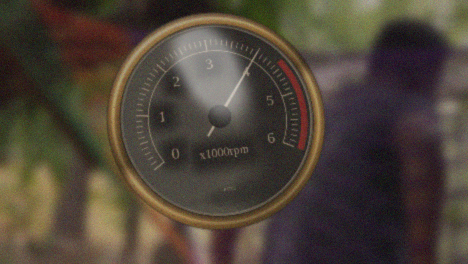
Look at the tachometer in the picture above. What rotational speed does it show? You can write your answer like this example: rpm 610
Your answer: rpm 4000
